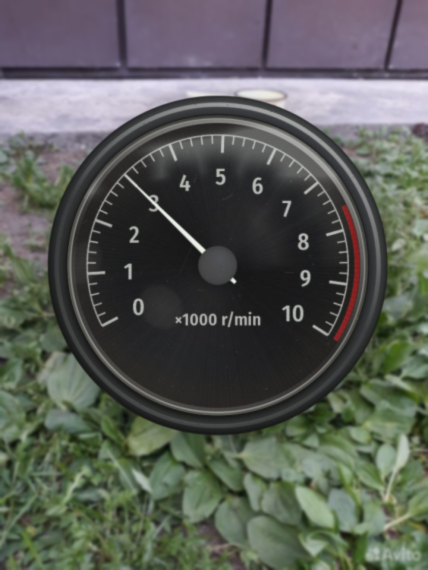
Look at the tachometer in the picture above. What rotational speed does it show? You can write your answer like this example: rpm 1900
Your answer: rpm 3000
